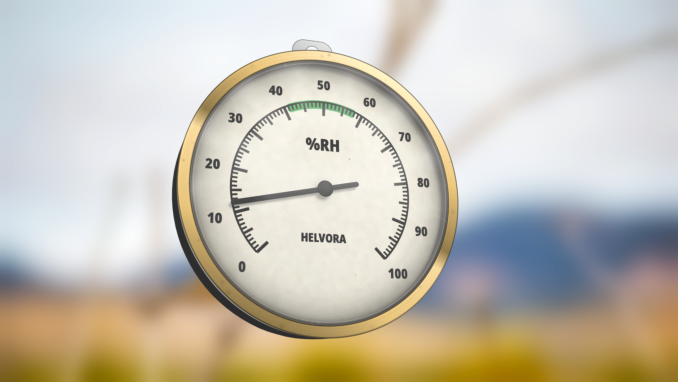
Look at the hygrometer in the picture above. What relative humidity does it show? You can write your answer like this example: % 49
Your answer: % 12
